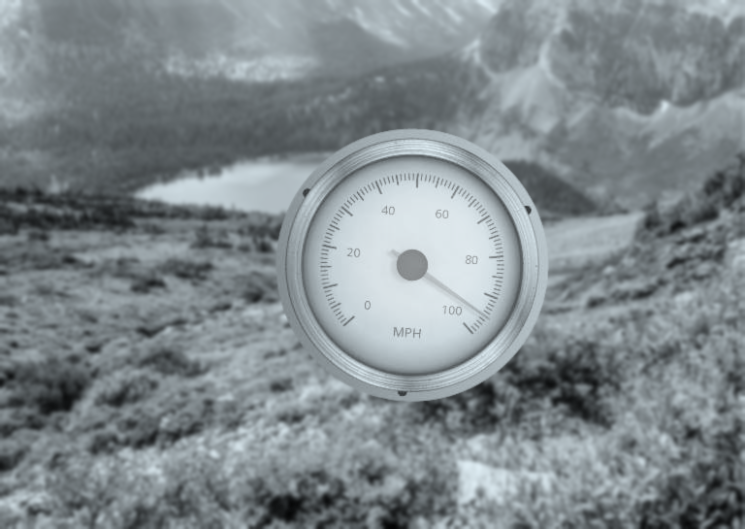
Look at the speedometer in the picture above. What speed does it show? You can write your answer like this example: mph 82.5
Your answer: mph 95
